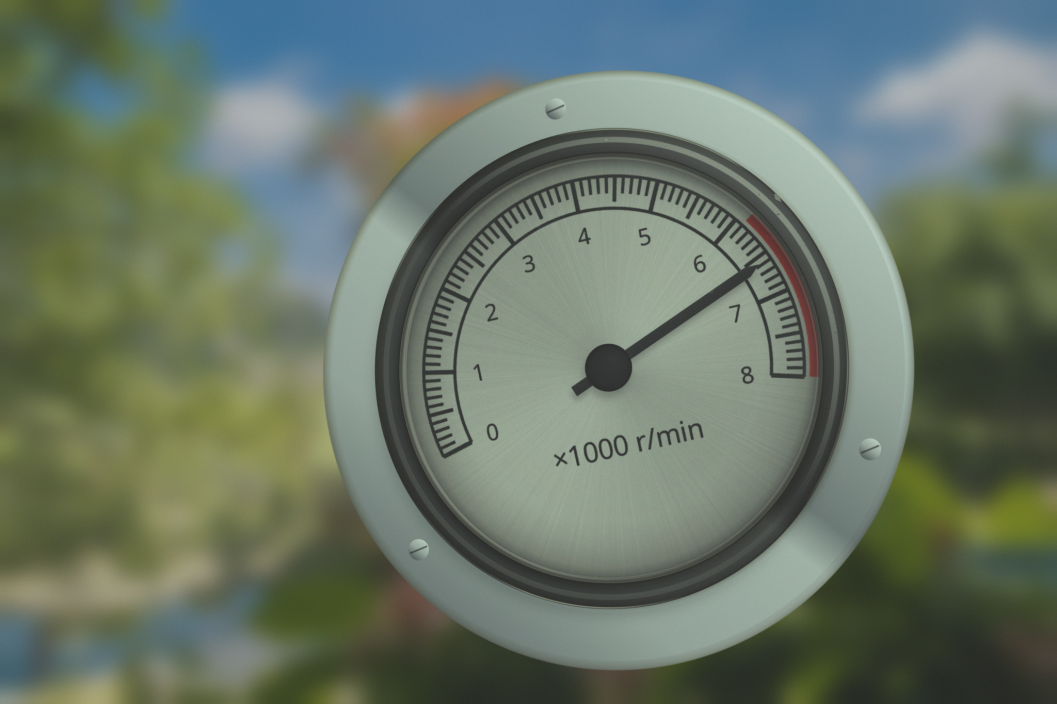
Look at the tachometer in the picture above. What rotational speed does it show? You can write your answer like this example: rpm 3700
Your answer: rpm 6600
